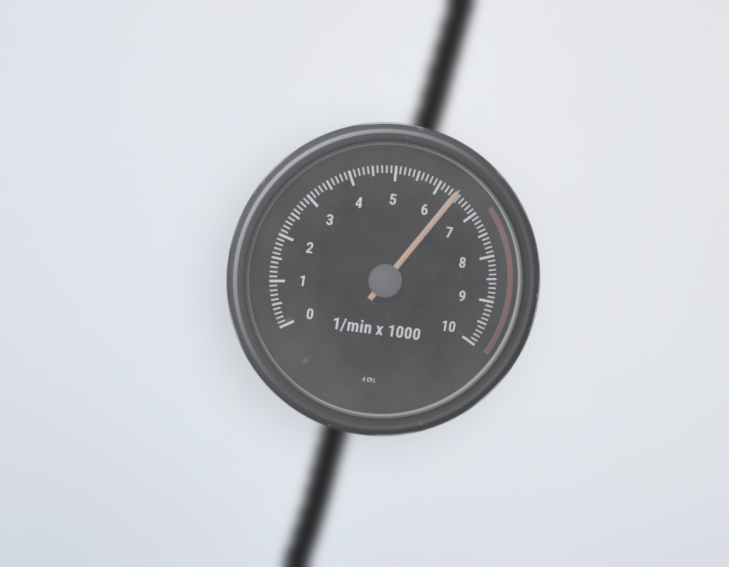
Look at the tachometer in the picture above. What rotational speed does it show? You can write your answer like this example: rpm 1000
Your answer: rpm 6400
